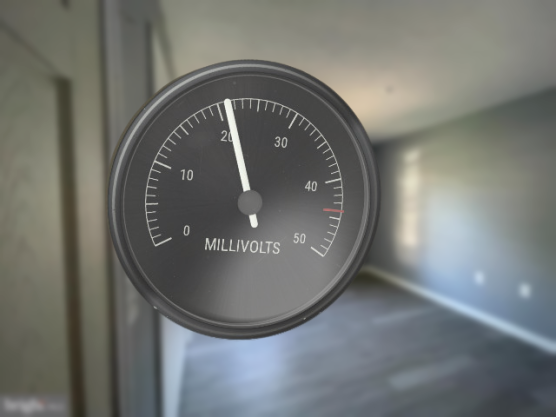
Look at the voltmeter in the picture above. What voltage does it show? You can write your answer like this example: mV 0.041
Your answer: mV 21
